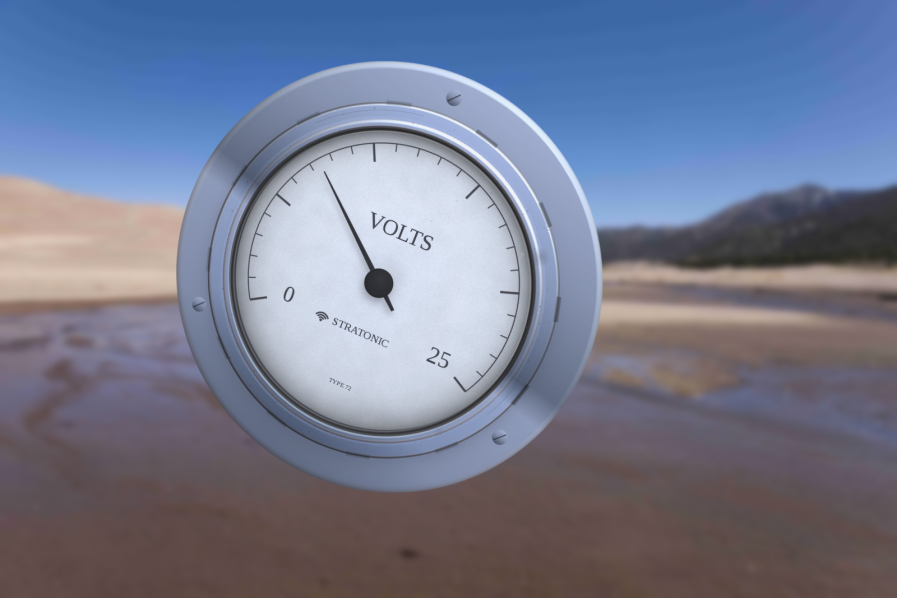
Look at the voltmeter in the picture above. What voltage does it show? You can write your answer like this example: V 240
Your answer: V 7.5
